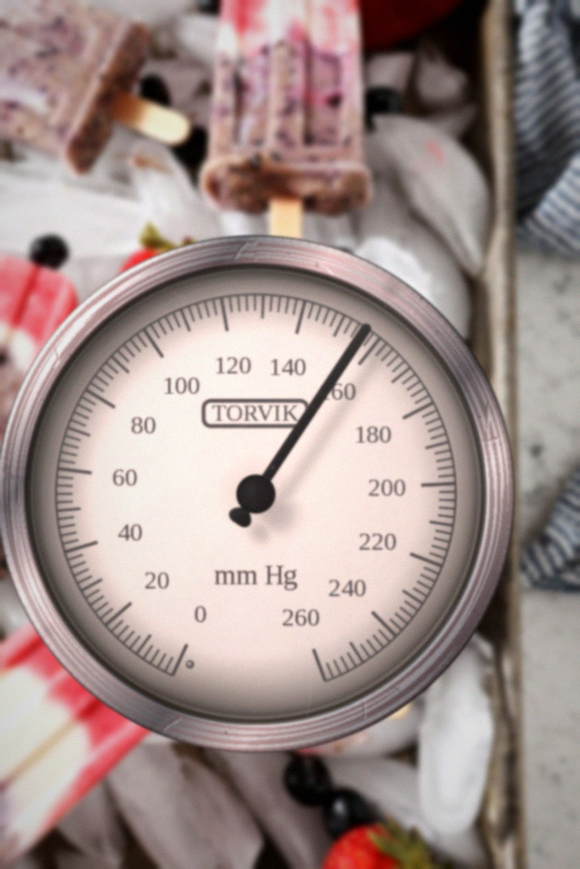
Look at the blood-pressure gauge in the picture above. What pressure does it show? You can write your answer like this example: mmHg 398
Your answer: mmHg 156
